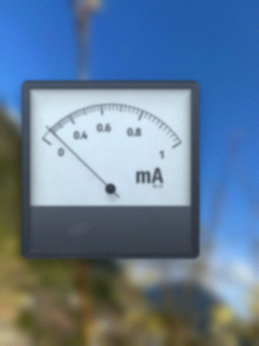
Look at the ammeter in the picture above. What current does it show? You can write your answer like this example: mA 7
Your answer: mA 0.2
